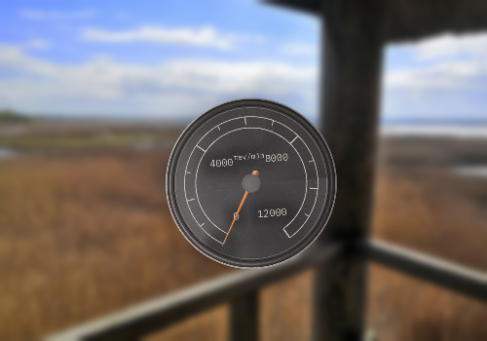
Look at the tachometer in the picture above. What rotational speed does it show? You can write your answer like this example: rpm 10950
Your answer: rpm 0
